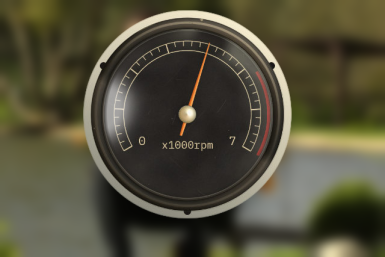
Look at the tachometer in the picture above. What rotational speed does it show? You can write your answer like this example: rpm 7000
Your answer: rpm 4000
